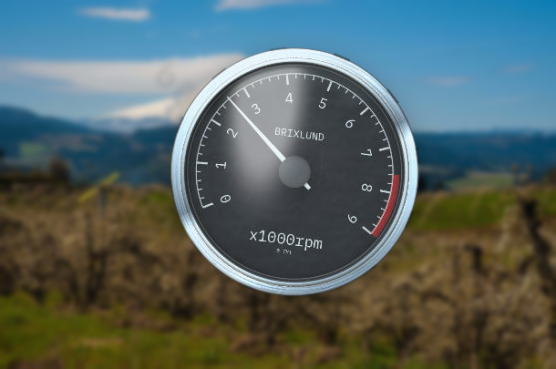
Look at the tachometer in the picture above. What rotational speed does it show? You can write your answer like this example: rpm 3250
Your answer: rpm 2600
